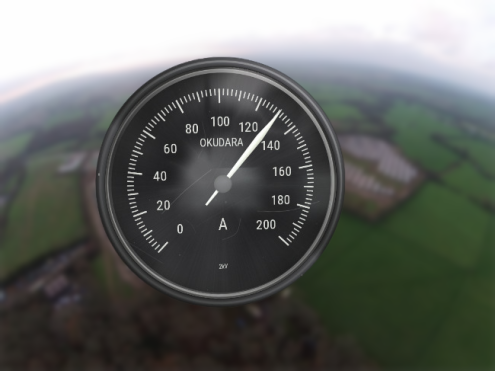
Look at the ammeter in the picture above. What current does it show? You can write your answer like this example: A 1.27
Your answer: A 130
